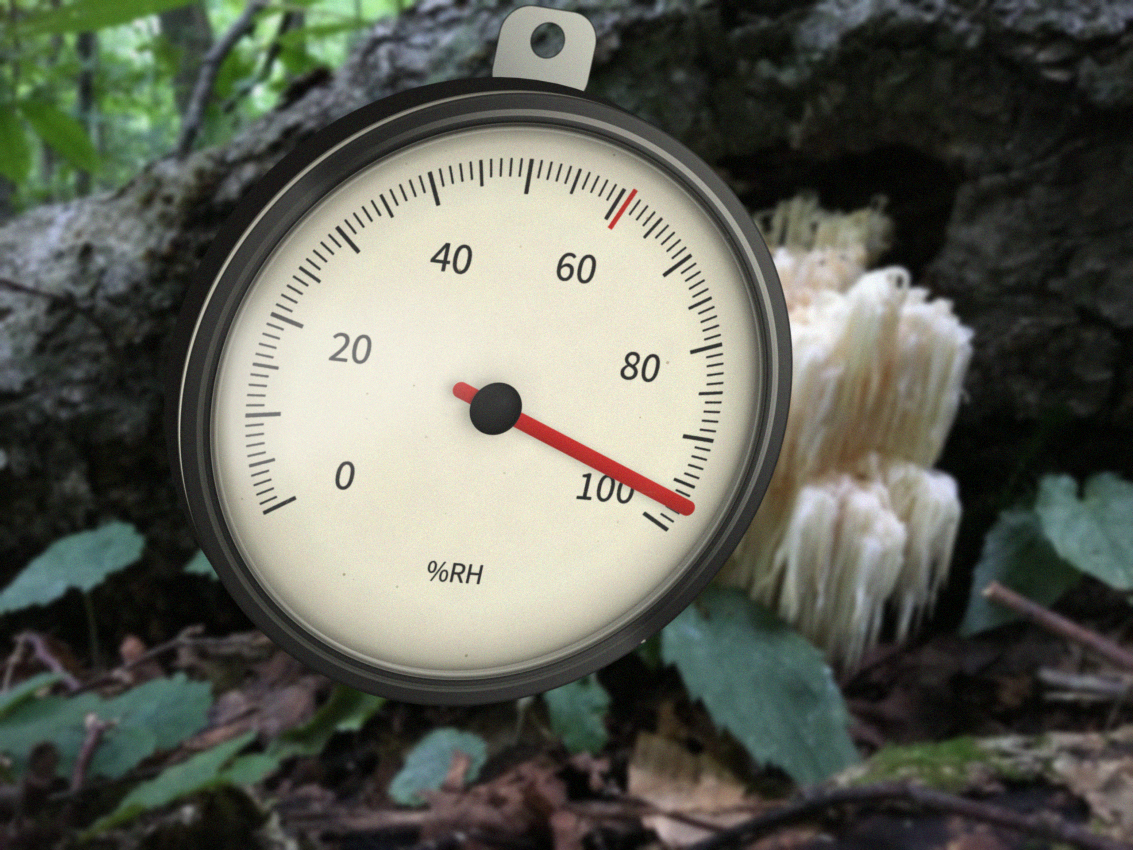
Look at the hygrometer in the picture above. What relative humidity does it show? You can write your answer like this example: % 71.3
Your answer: % 97
